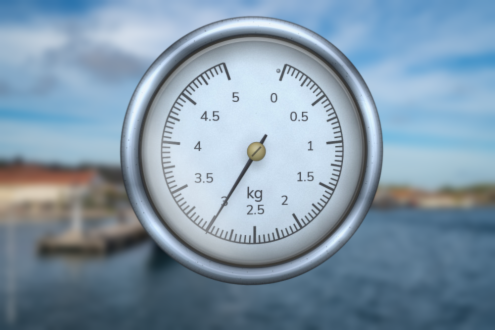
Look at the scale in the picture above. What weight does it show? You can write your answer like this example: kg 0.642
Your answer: kg 3
